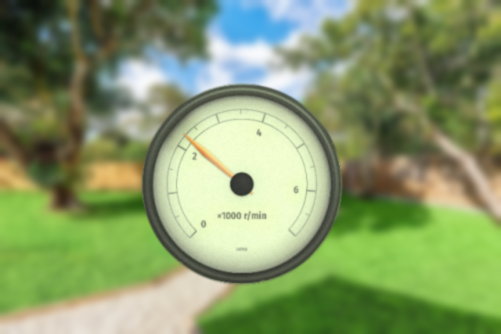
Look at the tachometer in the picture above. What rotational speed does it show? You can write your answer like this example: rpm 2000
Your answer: rpm 2250
